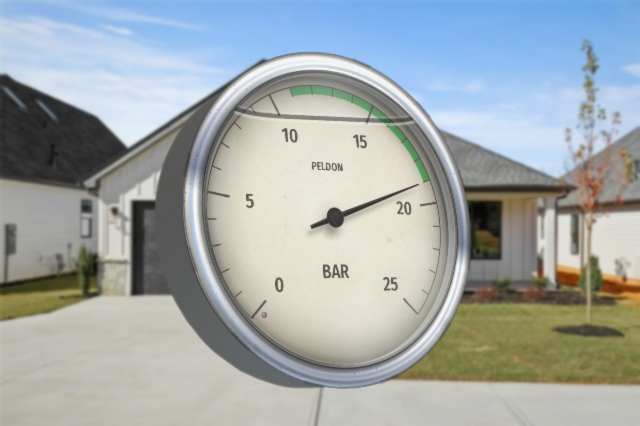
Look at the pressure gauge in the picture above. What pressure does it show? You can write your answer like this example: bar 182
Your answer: bar 19
